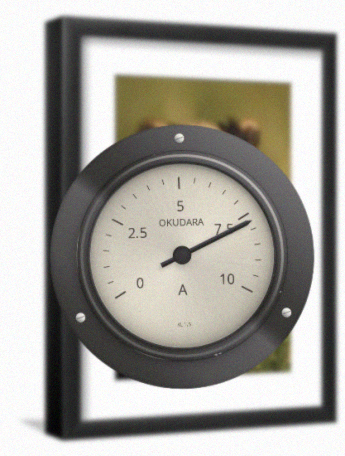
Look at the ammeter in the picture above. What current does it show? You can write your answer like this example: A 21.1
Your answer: A 7.75
